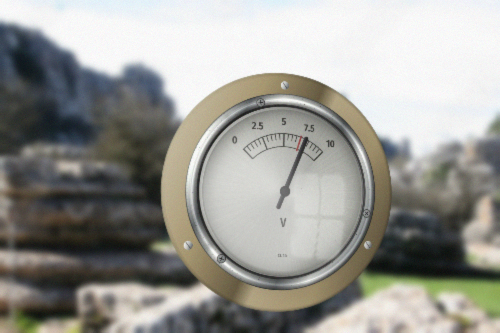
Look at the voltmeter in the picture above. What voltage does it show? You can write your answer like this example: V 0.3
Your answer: V 7.5
